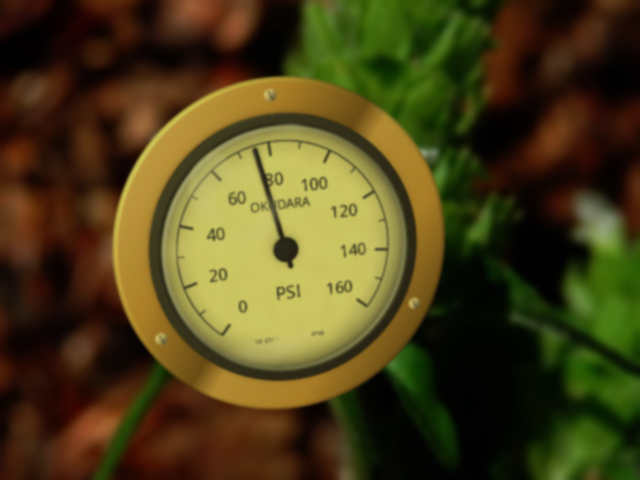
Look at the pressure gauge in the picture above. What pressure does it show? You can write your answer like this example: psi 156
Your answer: psi 75
